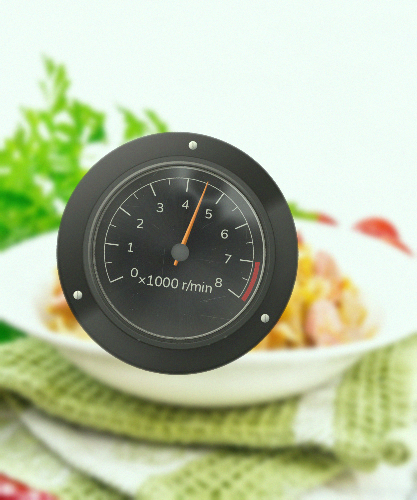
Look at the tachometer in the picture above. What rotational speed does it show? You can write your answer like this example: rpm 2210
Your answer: rpm 4500
